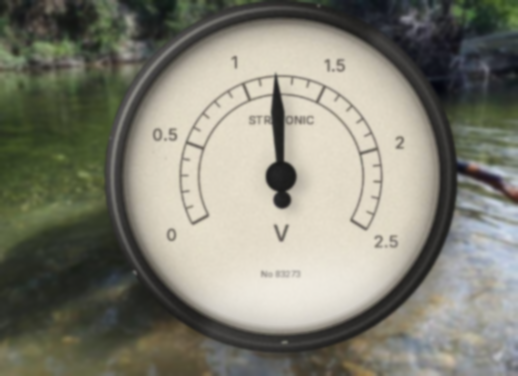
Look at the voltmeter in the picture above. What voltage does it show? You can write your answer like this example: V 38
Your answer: V 1.2
